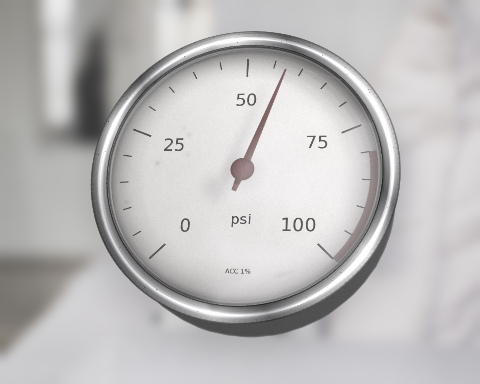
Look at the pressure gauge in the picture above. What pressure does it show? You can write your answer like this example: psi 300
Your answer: psi 57.5
